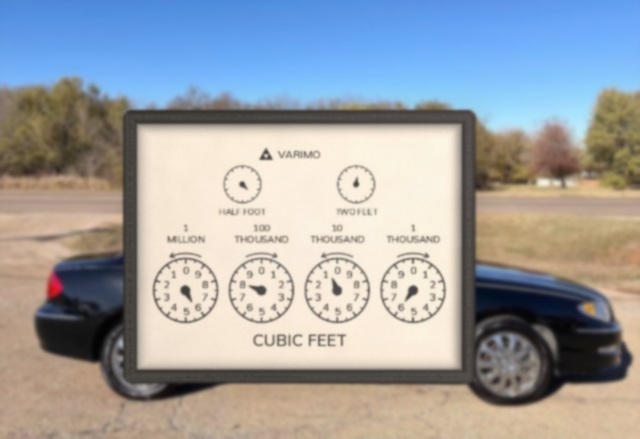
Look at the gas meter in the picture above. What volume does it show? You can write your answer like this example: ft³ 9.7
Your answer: ft³ 580600
